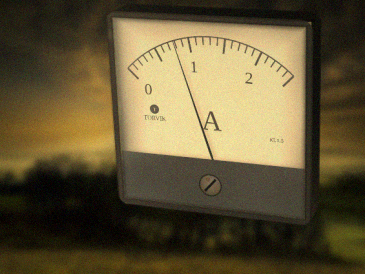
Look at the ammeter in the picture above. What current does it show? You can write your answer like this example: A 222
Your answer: A 0.8
